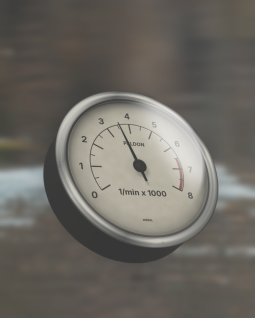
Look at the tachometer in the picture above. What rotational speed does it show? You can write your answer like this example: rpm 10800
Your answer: rpm 3500
